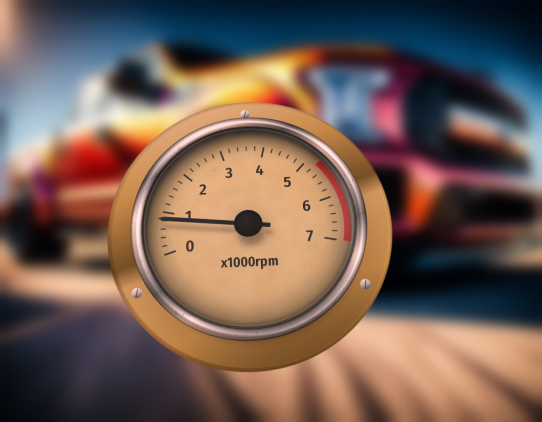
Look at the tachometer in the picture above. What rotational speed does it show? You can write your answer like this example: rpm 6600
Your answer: rpm 800
